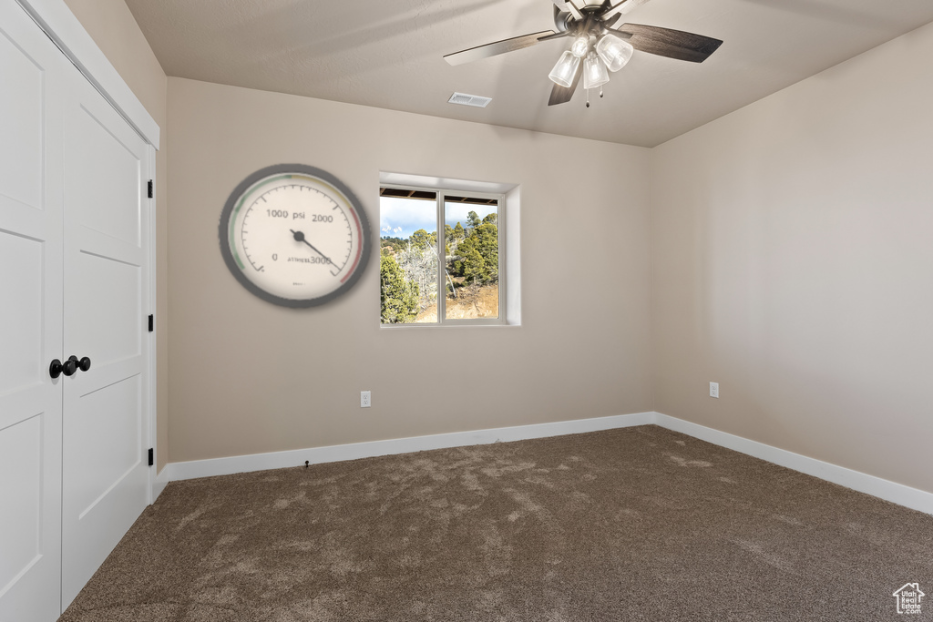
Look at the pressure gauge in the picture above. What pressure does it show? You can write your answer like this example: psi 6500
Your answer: psi 2900
